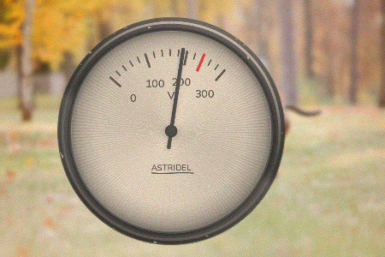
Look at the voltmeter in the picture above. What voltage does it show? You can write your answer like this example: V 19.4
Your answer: V 190
